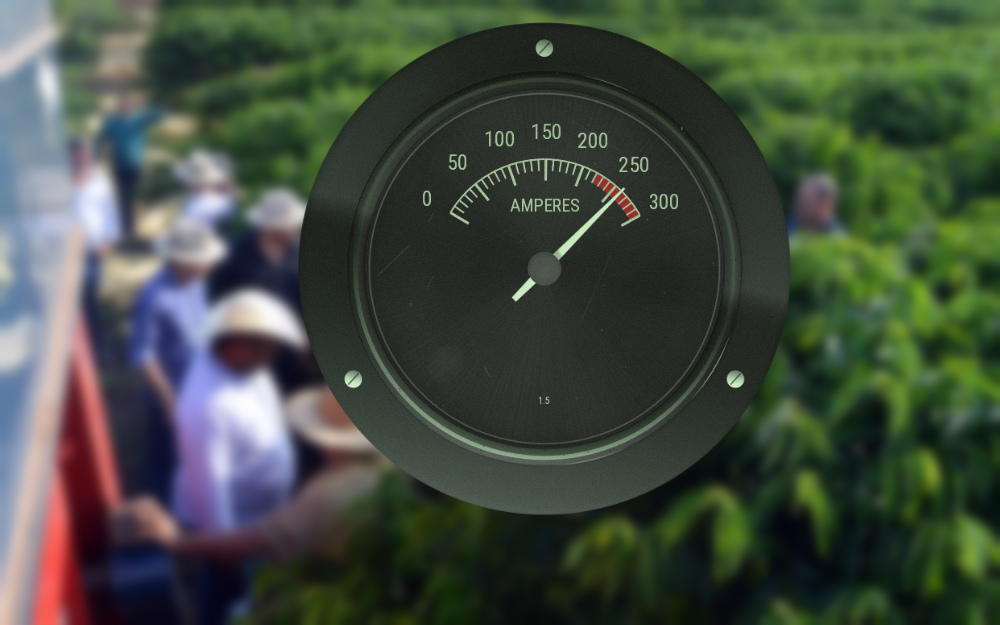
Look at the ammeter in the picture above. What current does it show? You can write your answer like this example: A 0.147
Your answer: A 260
